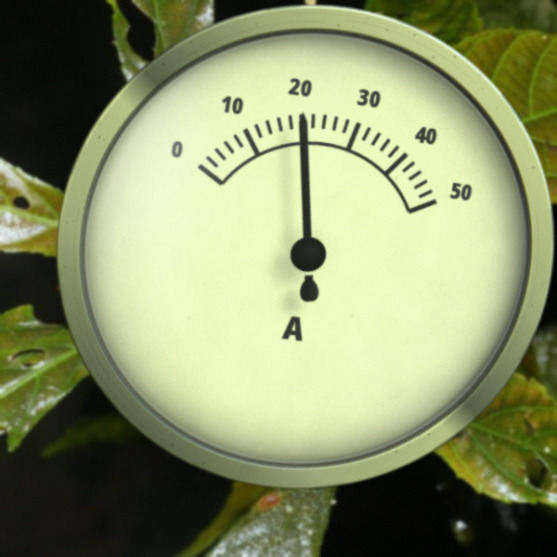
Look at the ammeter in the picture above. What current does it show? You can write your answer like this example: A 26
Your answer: A 20
